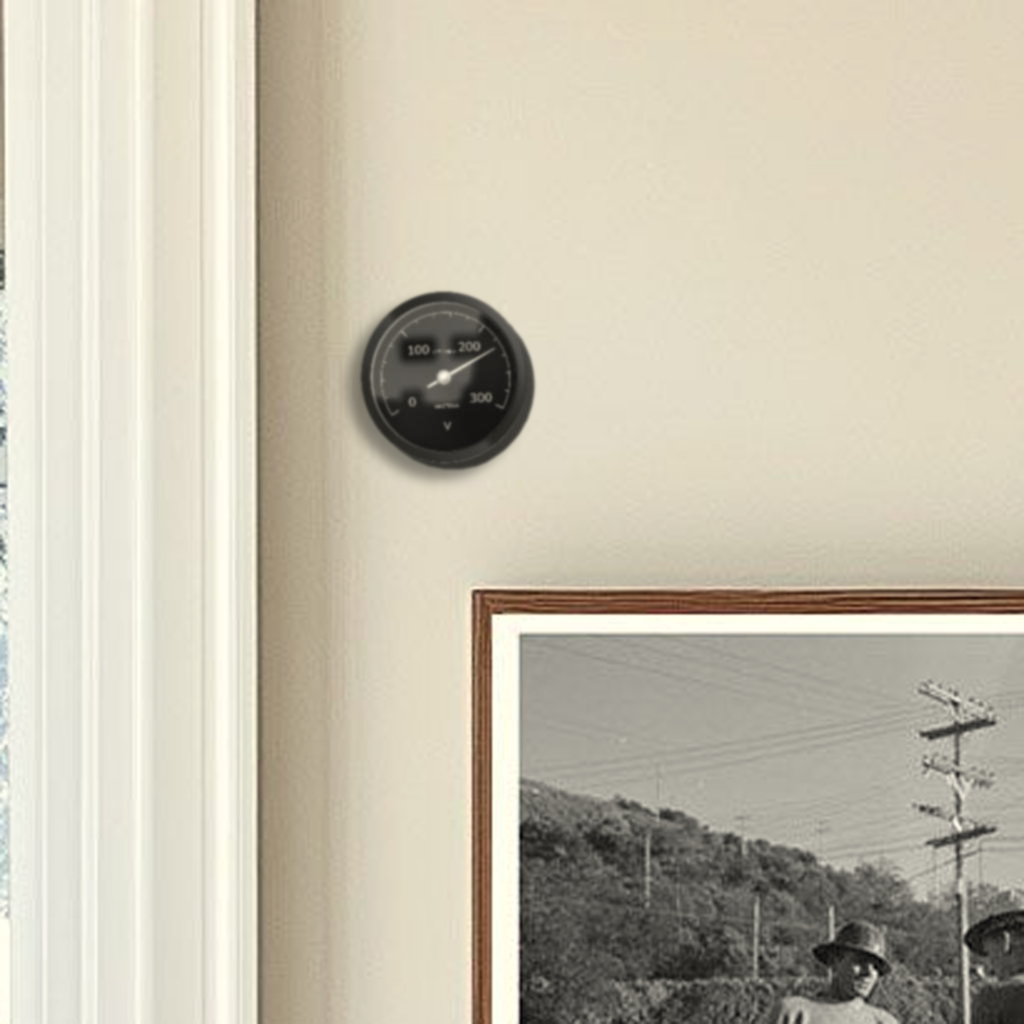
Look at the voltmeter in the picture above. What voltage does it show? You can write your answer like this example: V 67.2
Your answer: V 230
